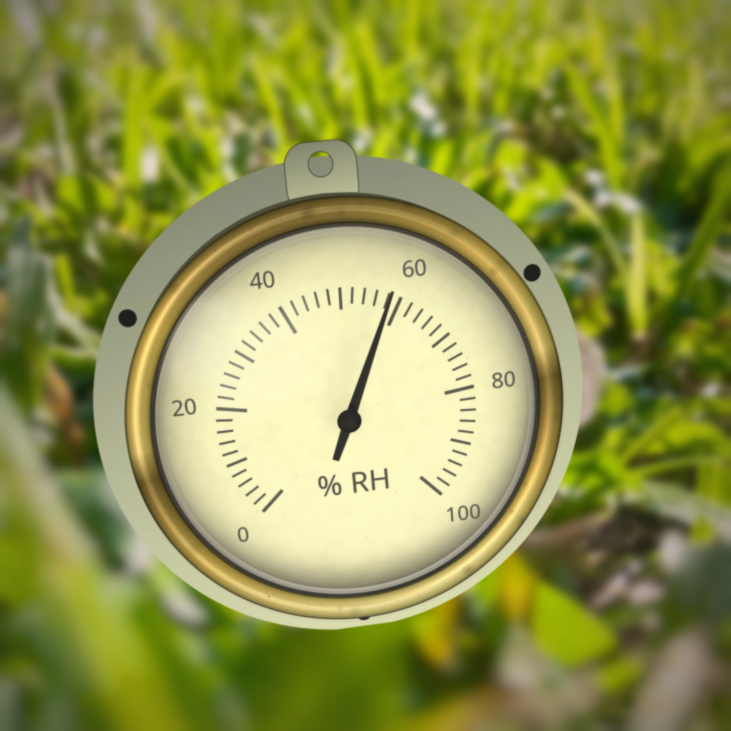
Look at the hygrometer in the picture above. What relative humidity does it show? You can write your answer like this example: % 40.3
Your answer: % 58
